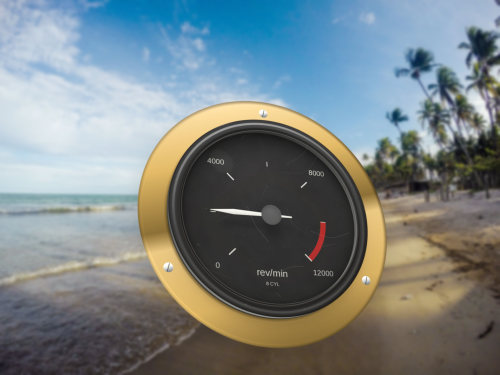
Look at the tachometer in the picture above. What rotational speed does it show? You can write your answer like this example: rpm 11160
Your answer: rpm 2000
